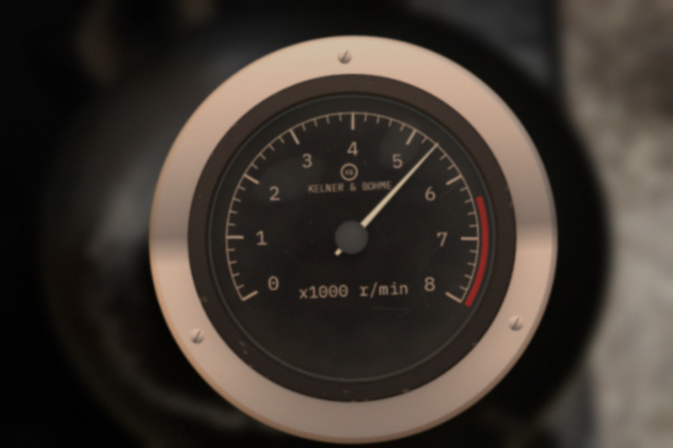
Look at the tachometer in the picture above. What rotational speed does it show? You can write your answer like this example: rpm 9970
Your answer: rpm 5400
